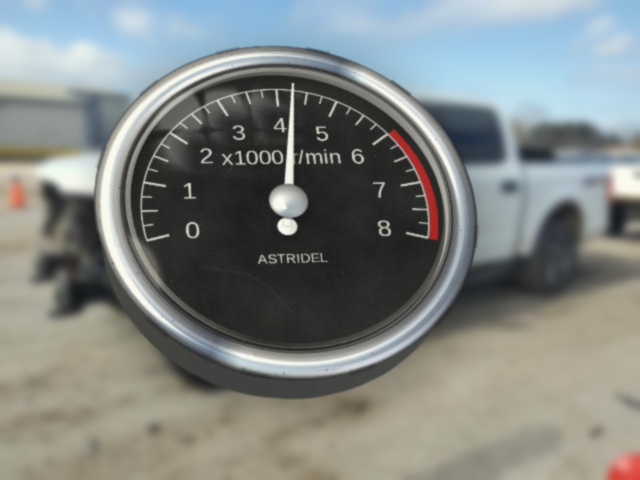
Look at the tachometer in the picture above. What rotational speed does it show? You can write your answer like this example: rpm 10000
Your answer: rpm 4250
